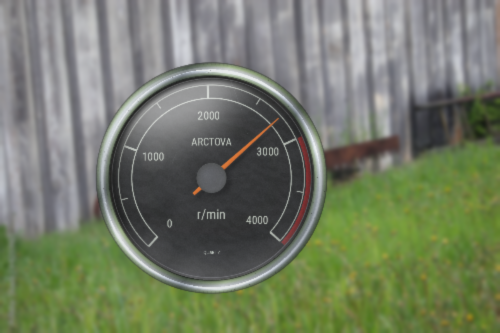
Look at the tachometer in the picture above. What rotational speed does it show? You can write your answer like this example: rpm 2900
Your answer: rpm 2750
